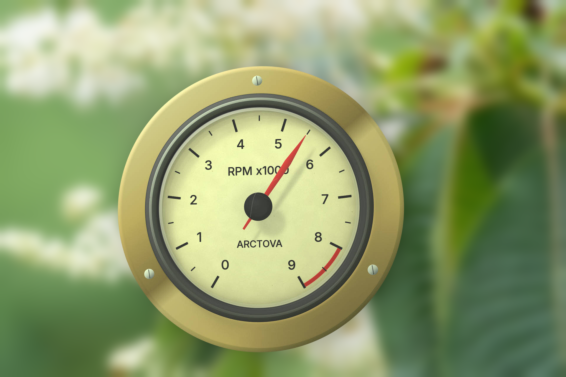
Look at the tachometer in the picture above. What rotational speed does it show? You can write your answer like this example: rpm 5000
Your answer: rpm 5500
